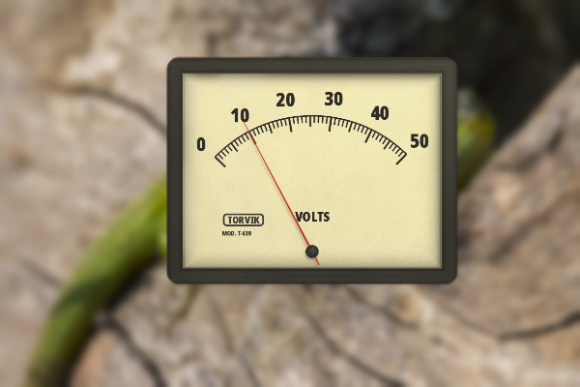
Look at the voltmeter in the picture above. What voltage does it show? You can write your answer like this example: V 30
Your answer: V 10
